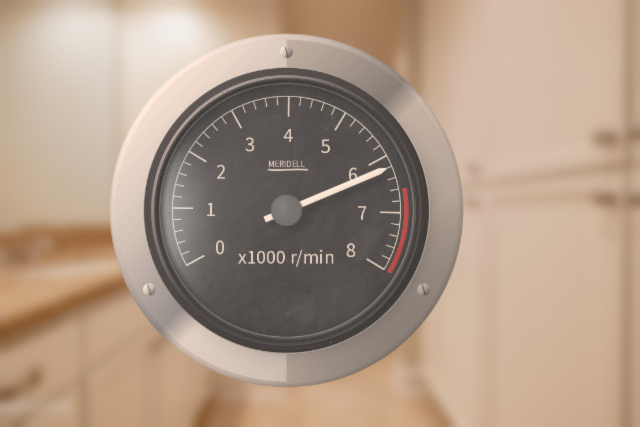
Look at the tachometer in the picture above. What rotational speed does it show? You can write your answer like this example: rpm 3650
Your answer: rpm 6200
